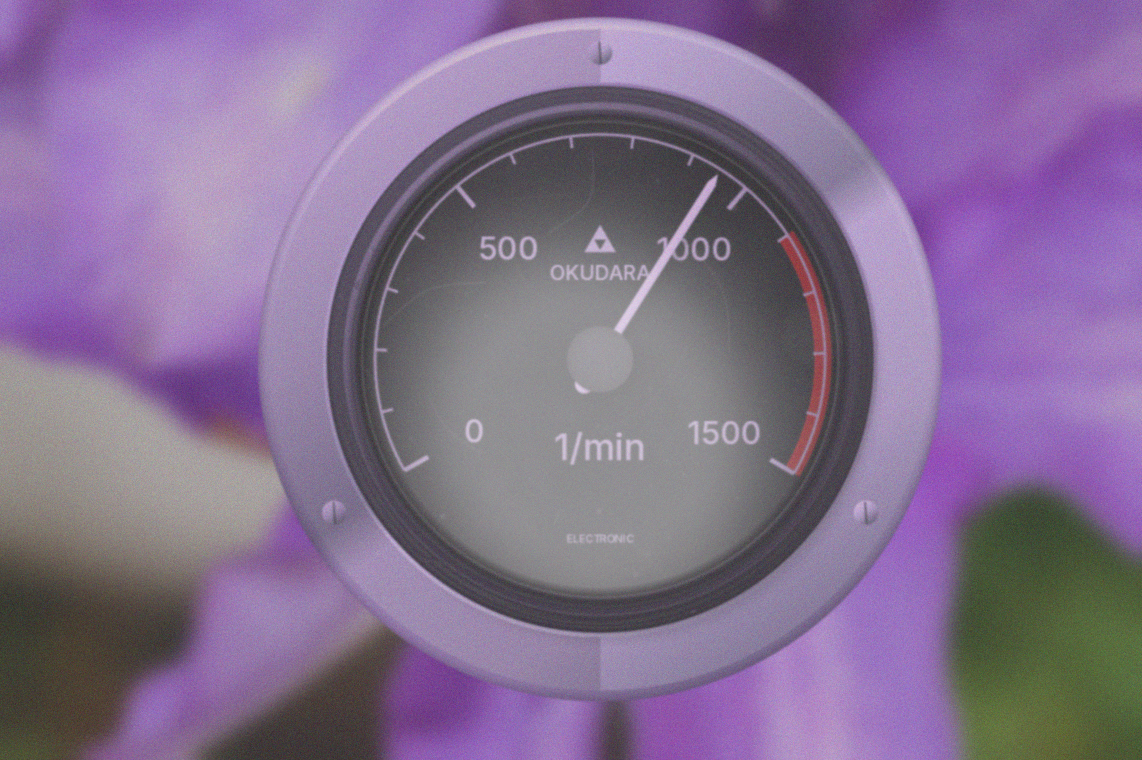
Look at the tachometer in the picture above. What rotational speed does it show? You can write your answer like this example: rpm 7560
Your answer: rpm 950
